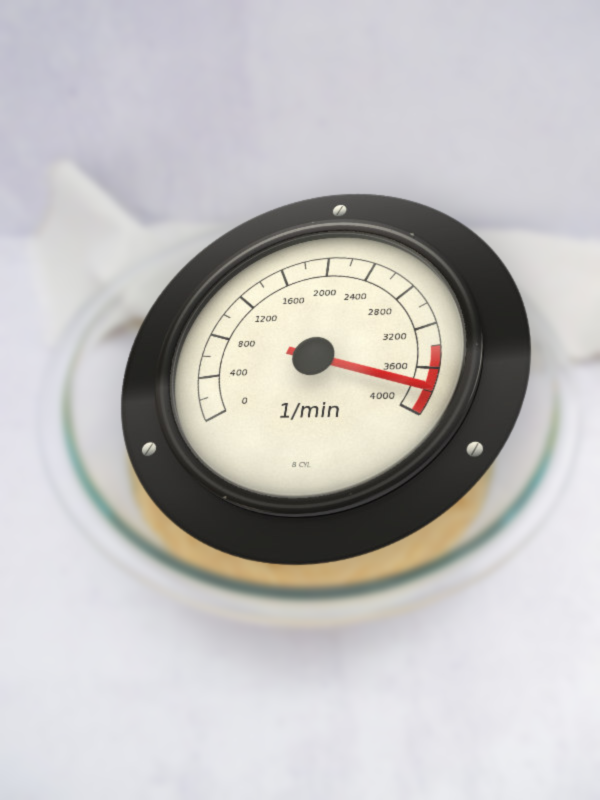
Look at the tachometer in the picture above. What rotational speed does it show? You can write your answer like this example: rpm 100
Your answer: rpm 3800
